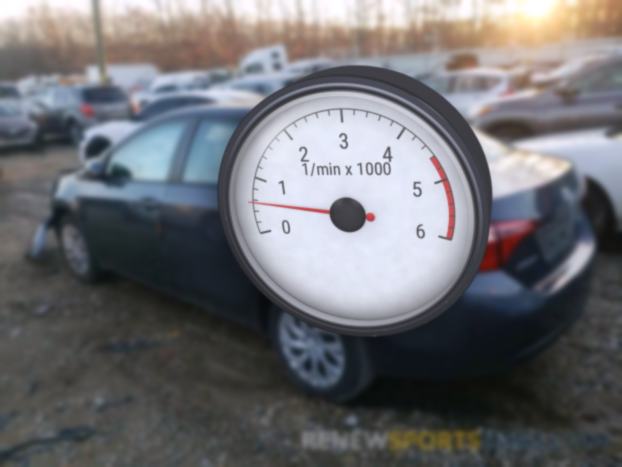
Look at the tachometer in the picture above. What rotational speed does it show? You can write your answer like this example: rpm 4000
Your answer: rpm 600
